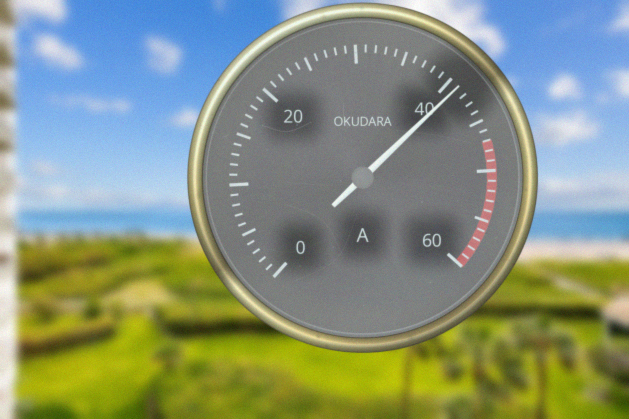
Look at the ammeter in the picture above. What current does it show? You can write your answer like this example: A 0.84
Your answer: A 41
